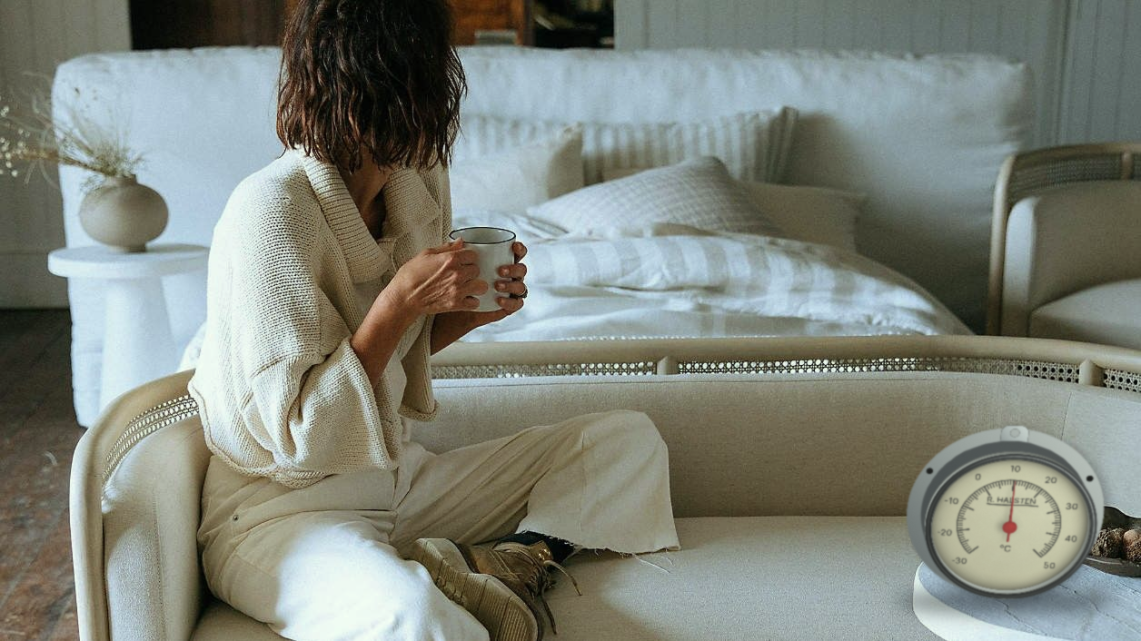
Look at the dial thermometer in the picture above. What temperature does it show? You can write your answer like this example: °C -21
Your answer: °C 10
